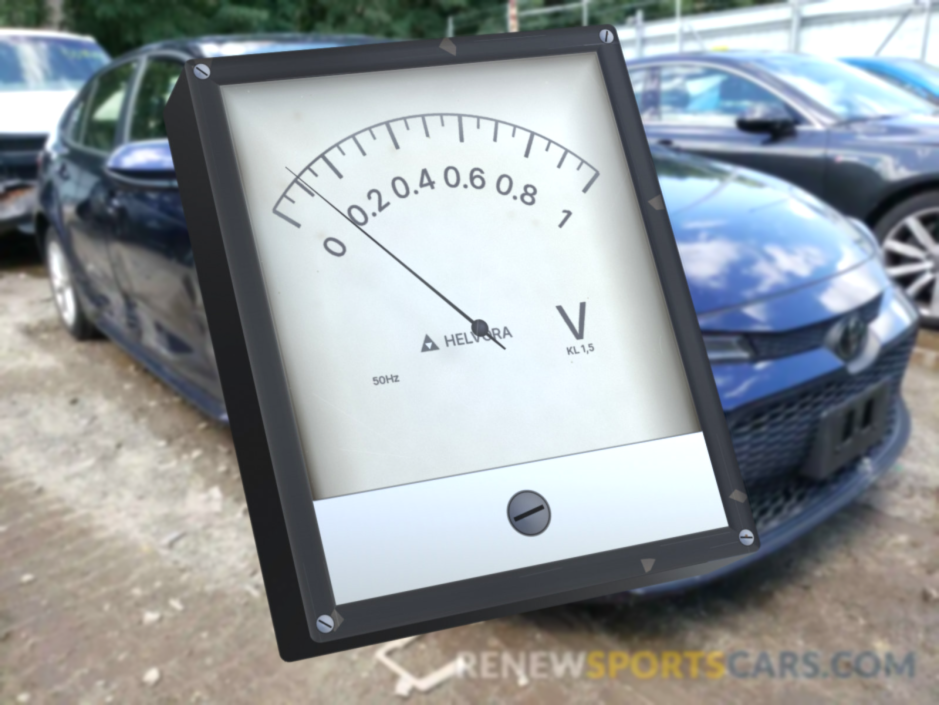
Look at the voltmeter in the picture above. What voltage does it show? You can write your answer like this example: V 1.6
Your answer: V 0.1
